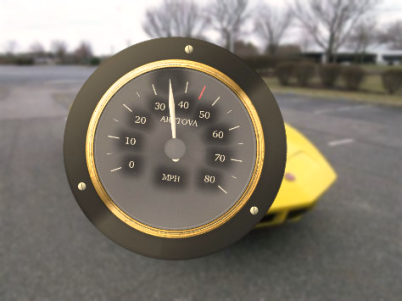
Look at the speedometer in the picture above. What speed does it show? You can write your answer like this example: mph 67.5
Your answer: mph 35
